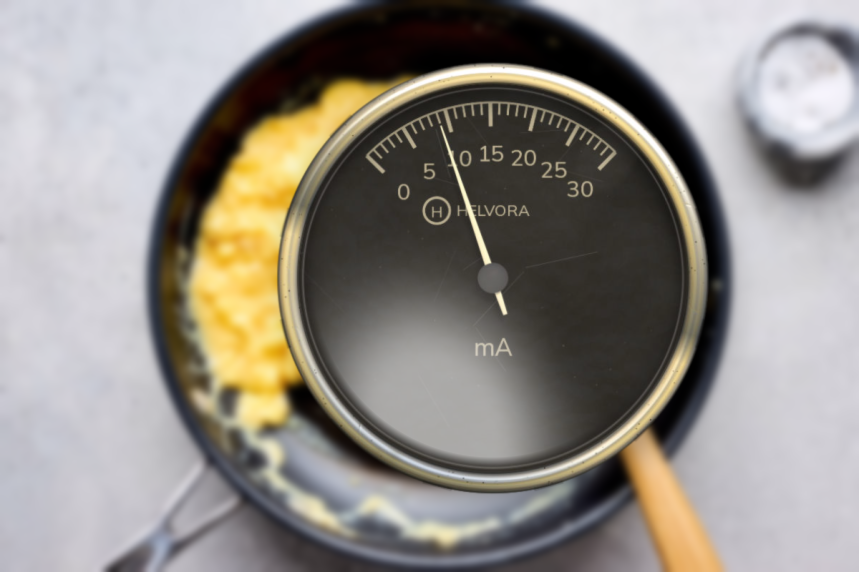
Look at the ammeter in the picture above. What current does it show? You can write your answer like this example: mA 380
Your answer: mA 9
